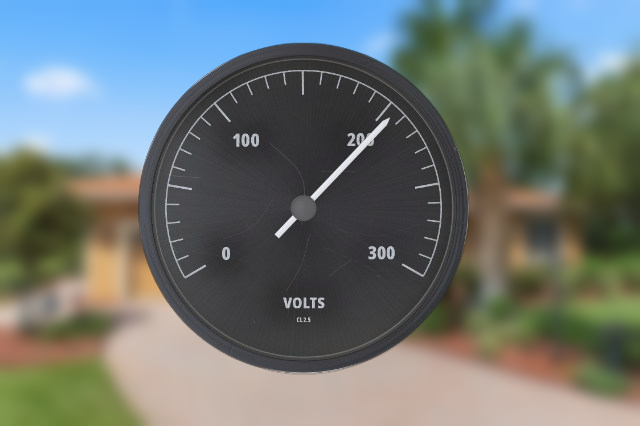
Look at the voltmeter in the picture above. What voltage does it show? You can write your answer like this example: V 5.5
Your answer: V 205
